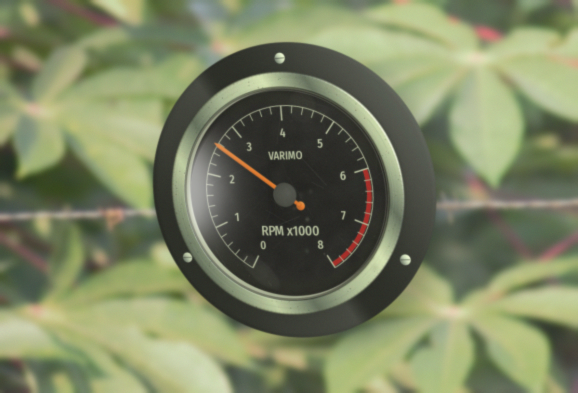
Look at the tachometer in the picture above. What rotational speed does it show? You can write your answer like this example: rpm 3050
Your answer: rpm 2600
